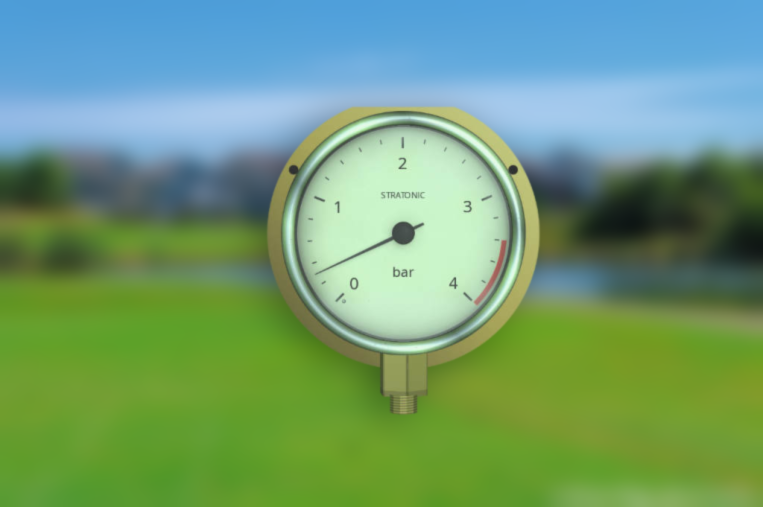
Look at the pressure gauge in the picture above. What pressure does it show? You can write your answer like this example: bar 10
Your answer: bar 0.3
